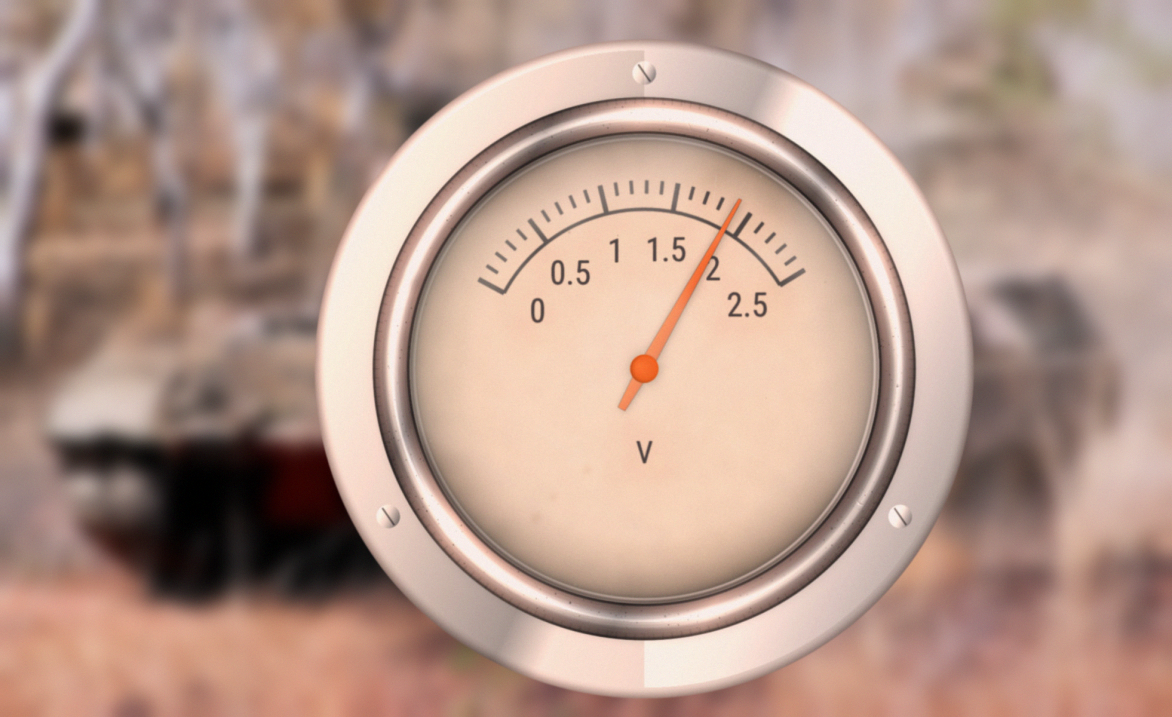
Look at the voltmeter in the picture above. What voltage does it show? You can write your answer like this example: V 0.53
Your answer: V 1.9
